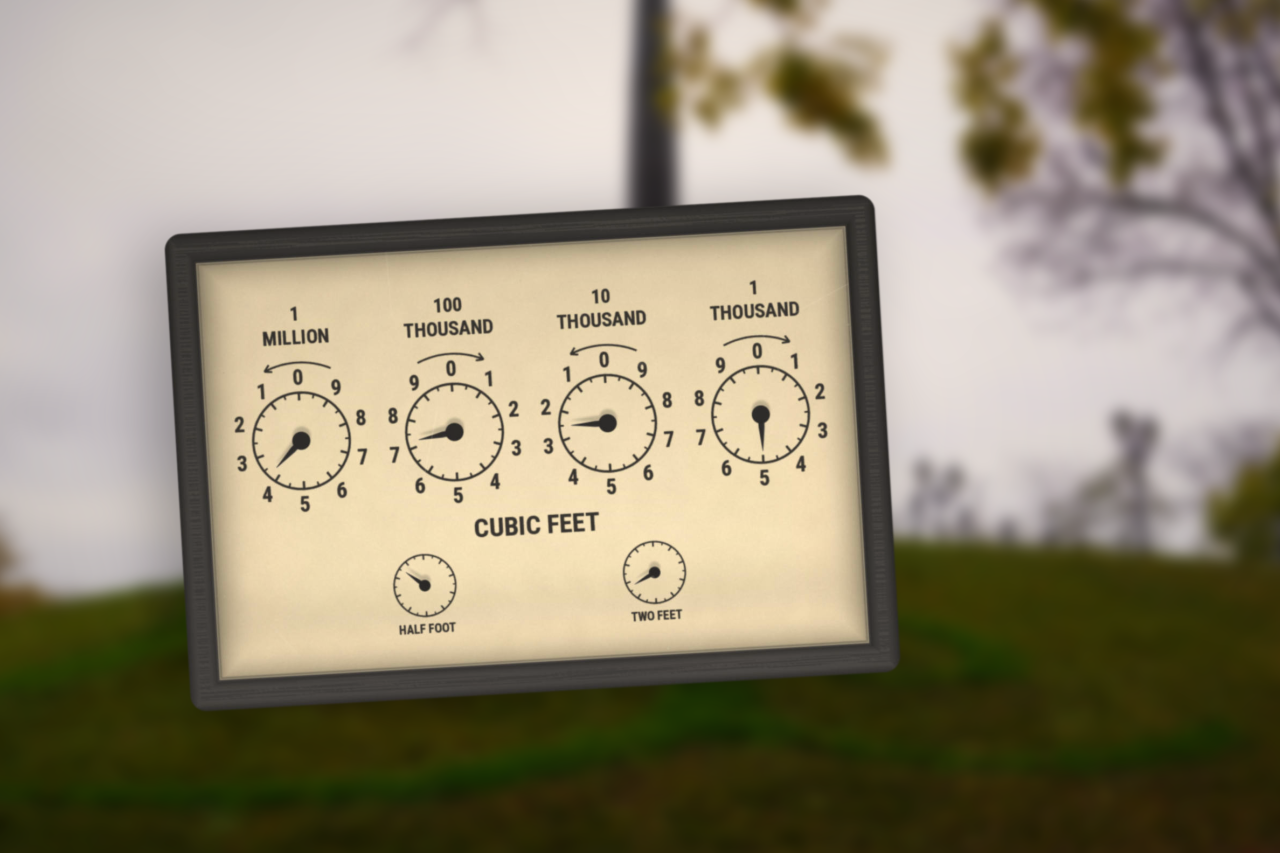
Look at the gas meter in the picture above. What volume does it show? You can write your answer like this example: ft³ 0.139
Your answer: ft³ 372500
